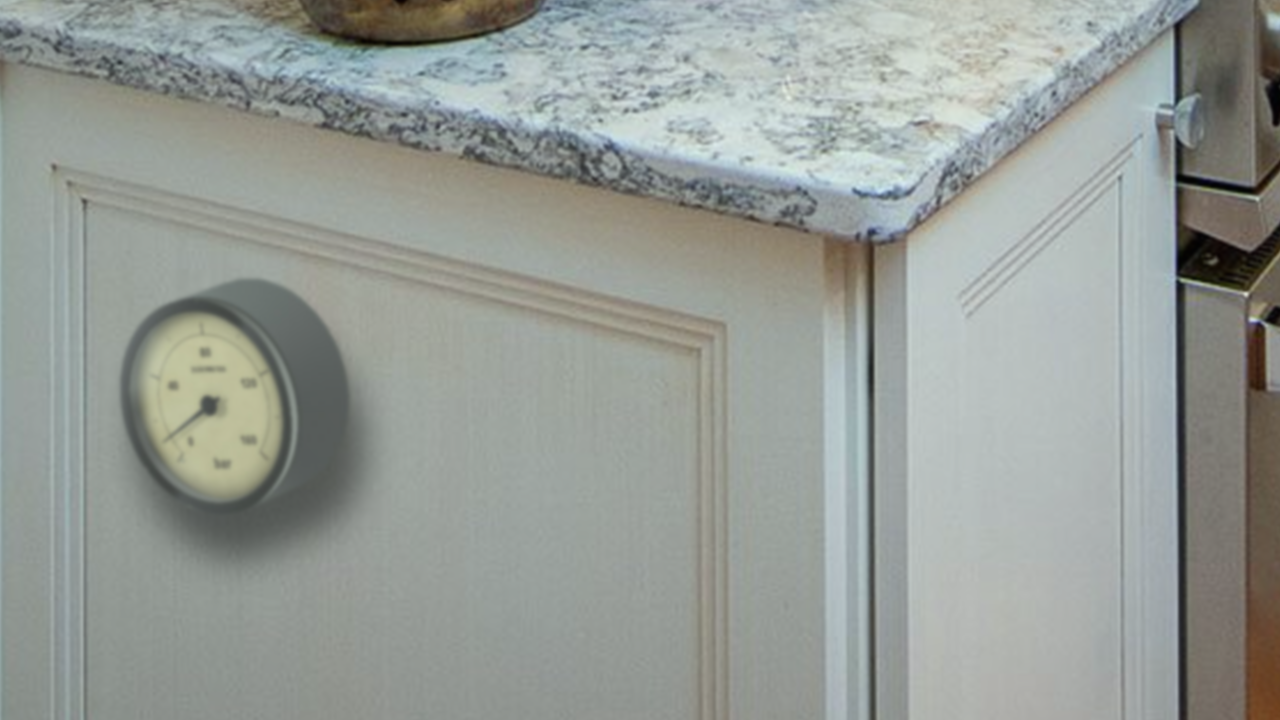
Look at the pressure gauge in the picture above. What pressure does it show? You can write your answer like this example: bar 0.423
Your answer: bar 10
